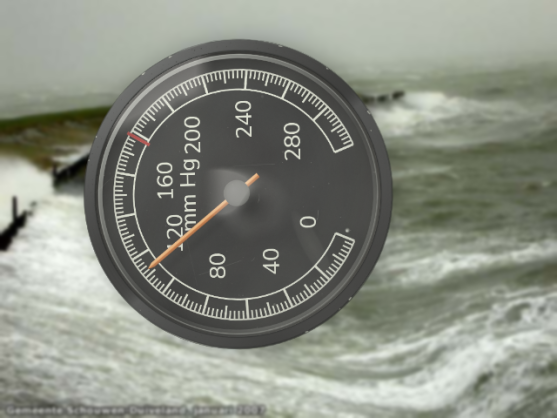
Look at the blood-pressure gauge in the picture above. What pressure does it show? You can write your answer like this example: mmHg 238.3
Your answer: mmHg 112
